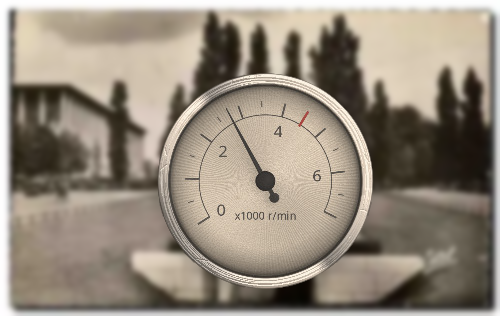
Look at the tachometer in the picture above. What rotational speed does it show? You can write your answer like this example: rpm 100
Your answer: rpm 2750
